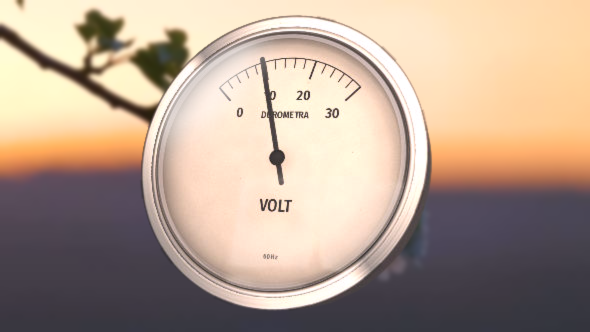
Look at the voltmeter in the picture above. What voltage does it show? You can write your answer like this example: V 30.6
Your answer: V 10
